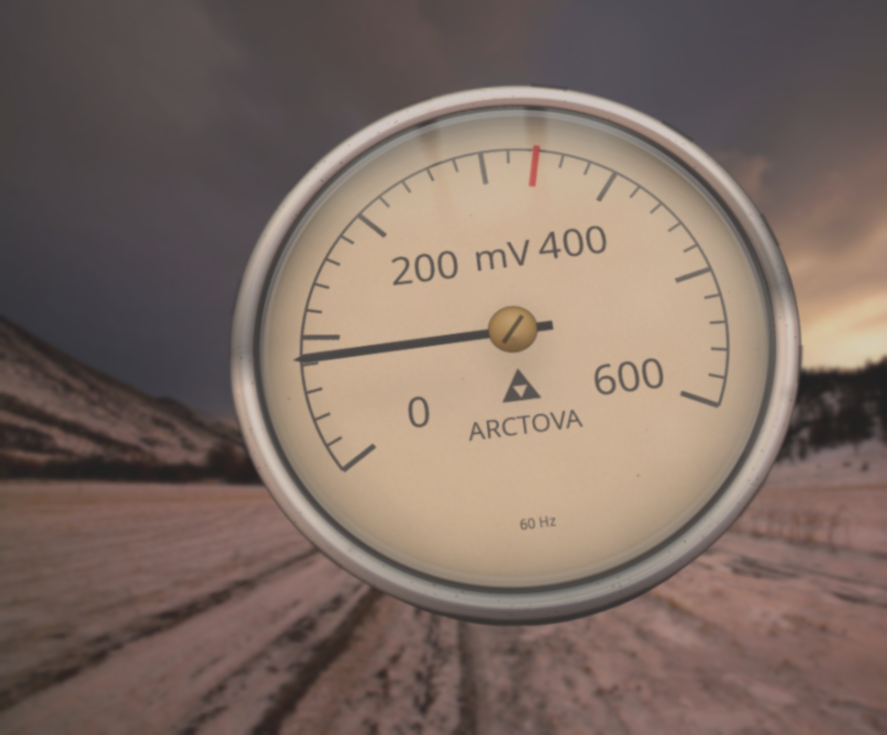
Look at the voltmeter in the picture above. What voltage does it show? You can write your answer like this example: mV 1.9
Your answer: mV 80
